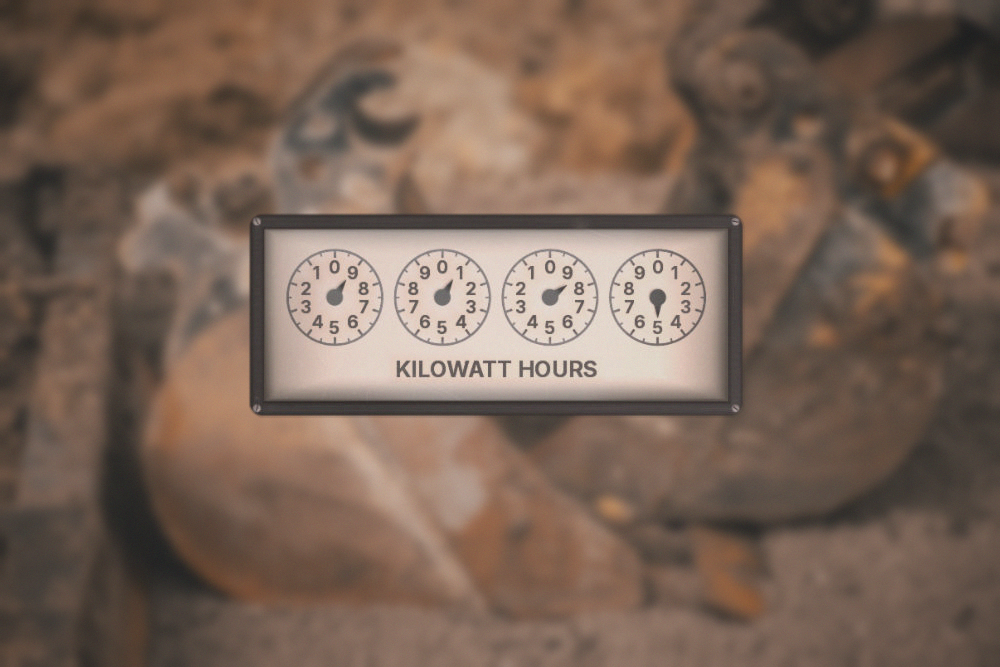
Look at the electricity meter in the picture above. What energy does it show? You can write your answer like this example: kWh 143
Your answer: kWh 9085
